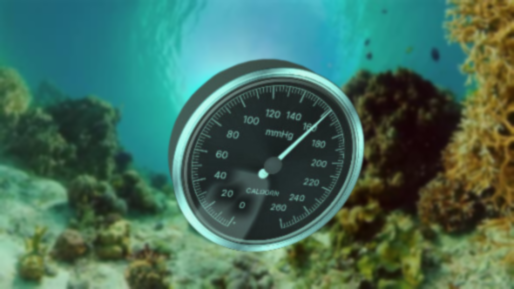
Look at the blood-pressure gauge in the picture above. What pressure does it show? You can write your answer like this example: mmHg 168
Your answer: mmHg 160
